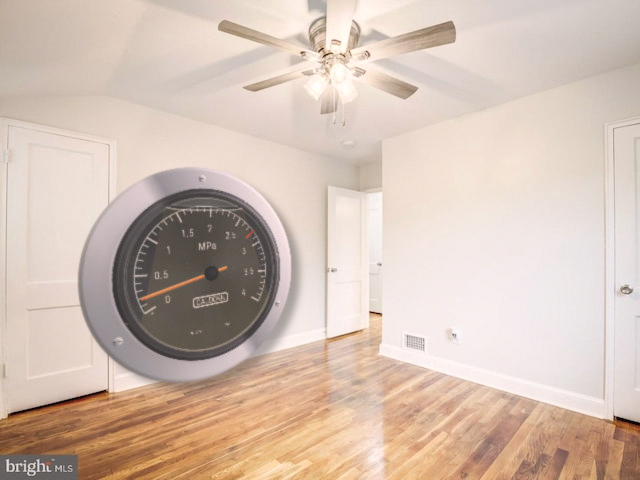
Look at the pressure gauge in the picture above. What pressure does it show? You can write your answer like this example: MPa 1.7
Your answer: MPa 0.2
